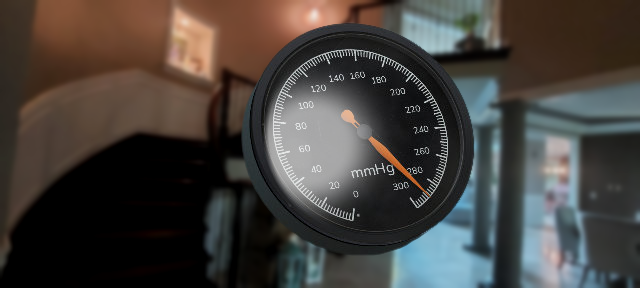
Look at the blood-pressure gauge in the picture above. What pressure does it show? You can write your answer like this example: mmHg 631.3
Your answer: mmHg 290
